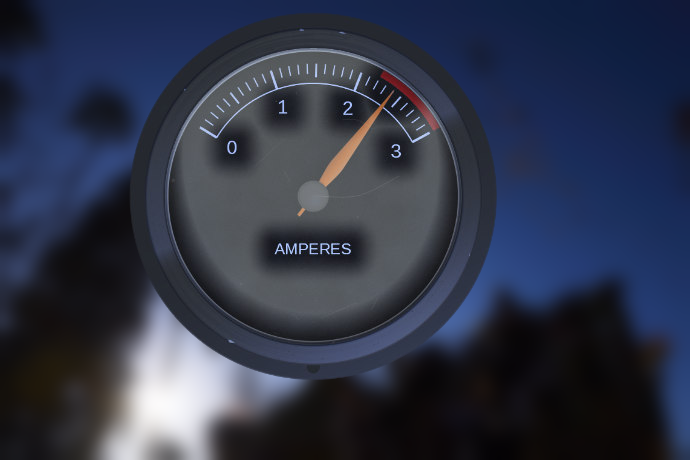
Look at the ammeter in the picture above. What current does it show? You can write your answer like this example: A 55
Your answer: A 2.4
